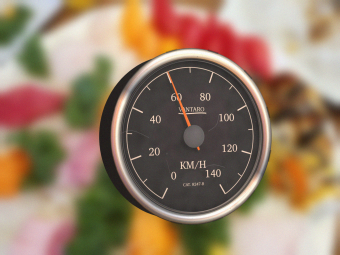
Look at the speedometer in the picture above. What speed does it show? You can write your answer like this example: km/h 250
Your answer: km/h 60
